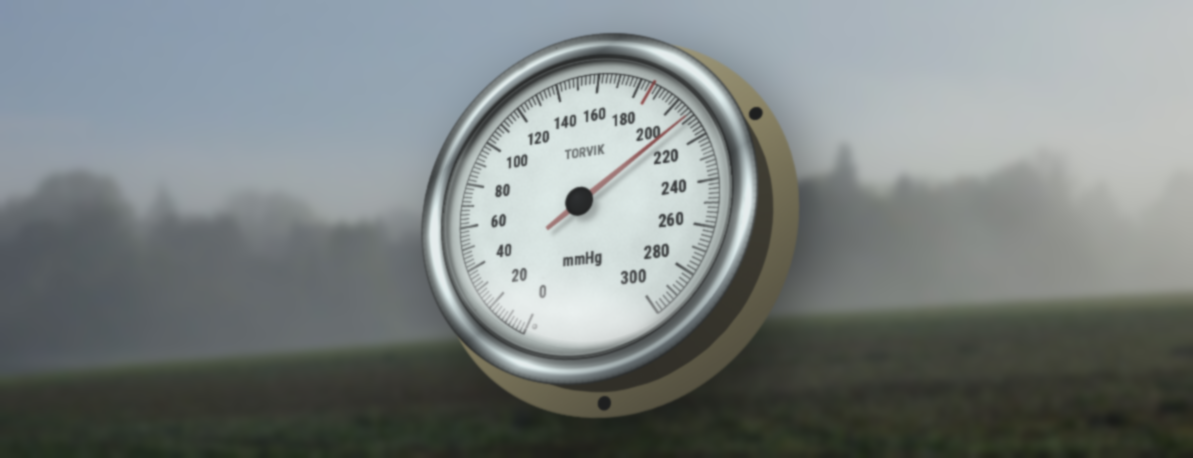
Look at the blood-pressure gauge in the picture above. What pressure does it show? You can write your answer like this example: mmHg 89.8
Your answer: mmHg 210
